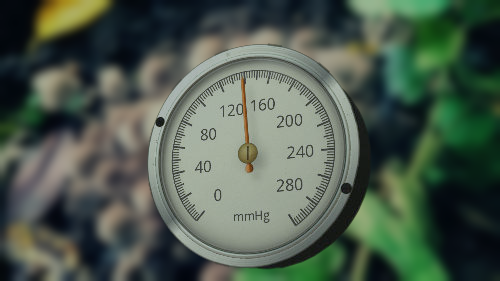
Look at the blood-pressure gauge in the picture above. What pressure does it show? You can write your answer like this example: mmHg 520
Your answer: mmHg 140
